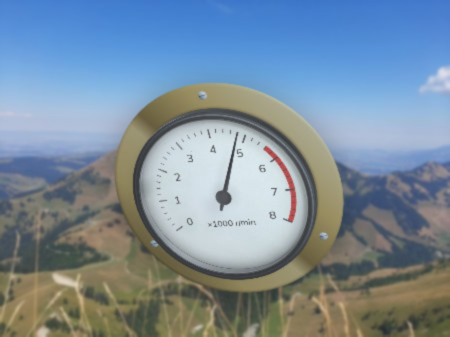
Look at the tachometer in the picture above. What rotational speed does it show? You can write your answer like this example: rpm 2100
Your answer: rpm 4800
